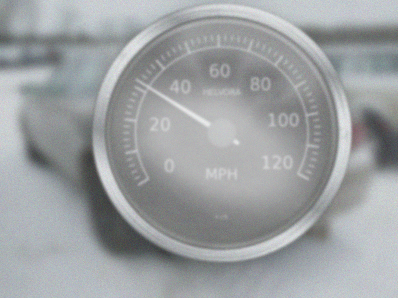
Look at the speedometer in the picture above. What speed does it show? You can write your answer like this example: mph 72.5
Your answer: mph 32
